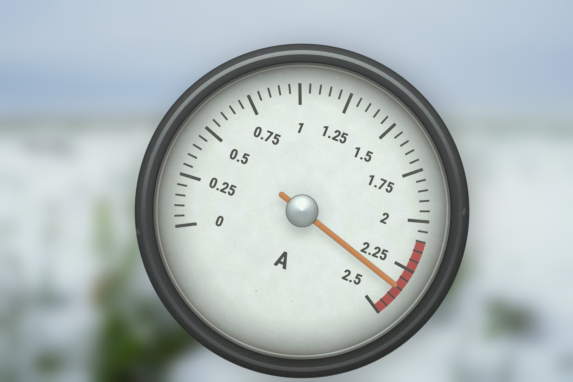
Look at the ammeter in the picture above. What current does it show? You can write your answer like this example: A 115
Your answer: A 2.35
